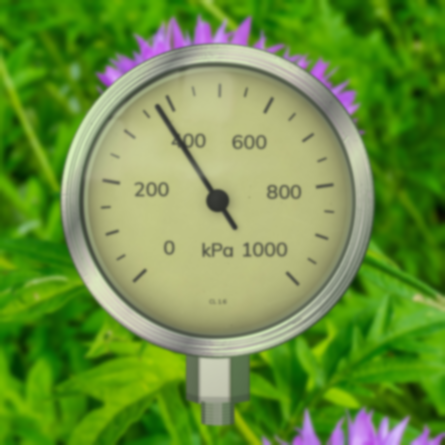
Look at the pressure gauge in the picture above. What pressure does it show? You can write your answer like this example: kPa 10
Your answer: kPa 375
